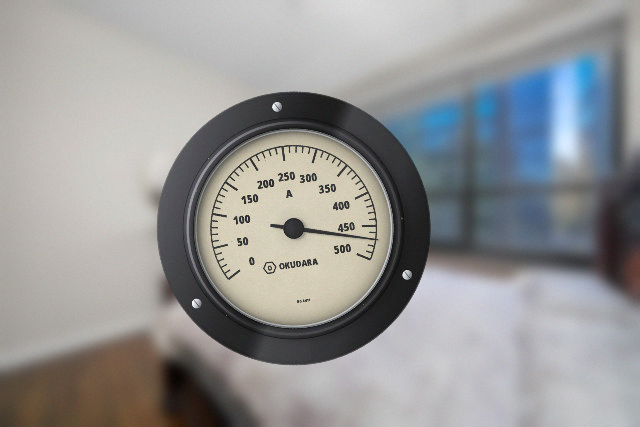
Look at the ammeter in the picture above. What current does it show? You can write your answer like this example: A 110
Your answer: A 470
